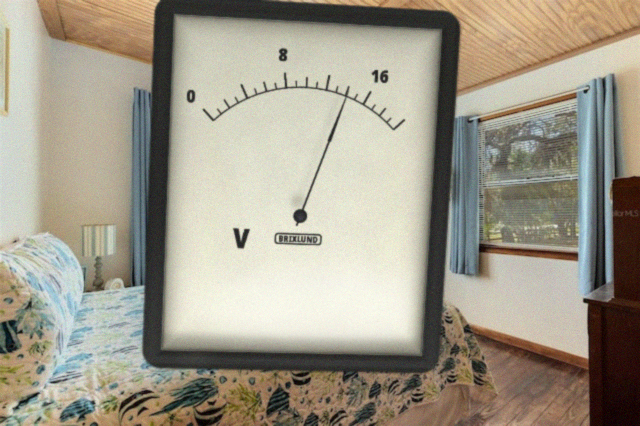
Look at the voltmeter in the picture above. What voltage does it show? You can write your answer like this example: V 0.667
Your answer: V 14
